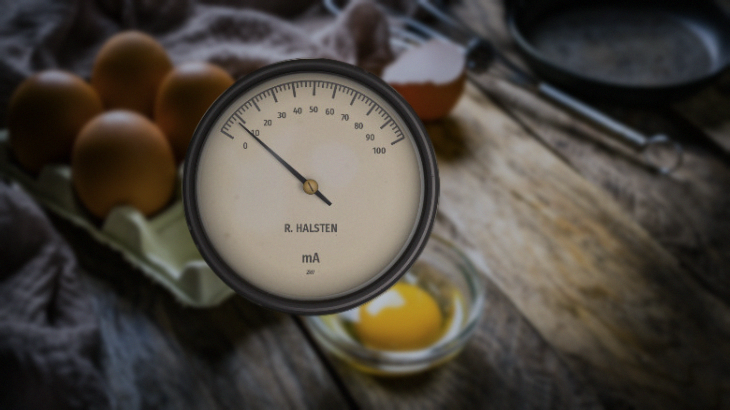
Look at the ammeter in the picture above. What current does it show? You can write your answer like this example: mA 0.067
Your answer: mA 8
